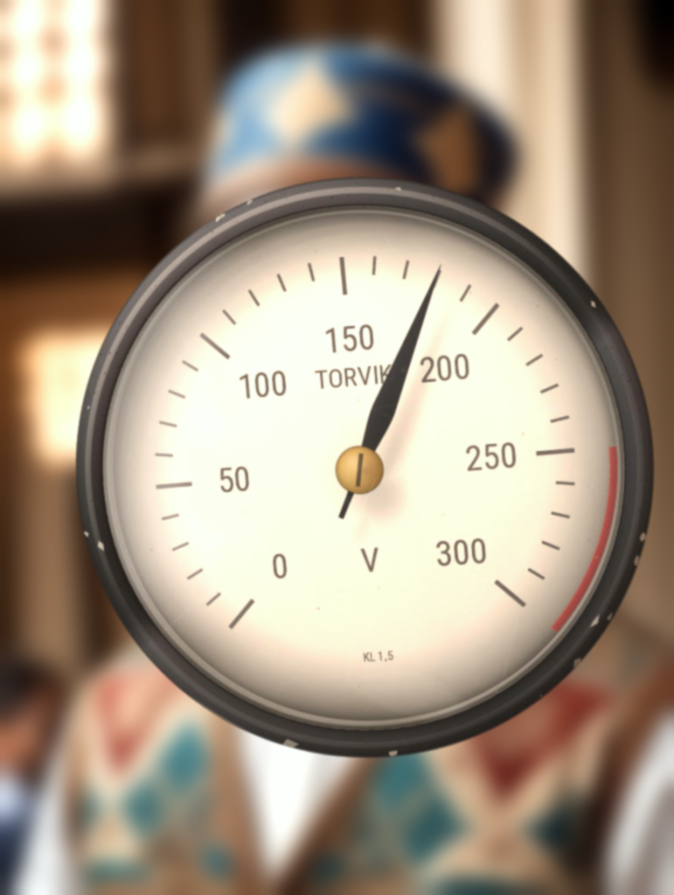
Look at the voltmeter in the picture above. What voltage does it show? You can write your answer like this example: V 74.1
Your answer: V 180
